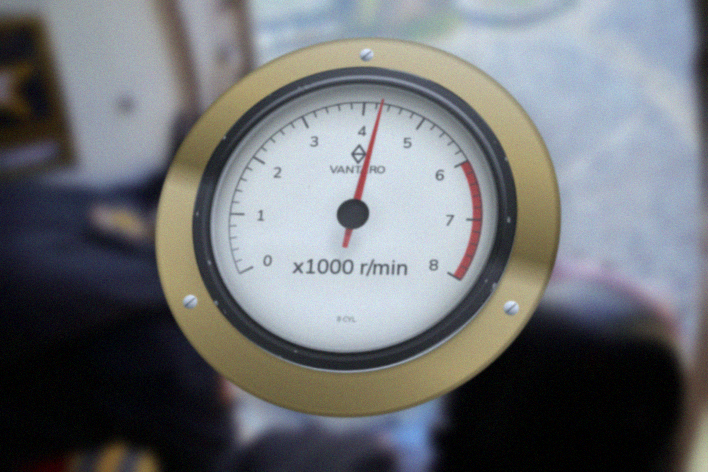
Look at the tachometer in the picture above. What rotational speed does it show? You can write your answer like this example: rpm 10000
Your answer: rpm 4300
